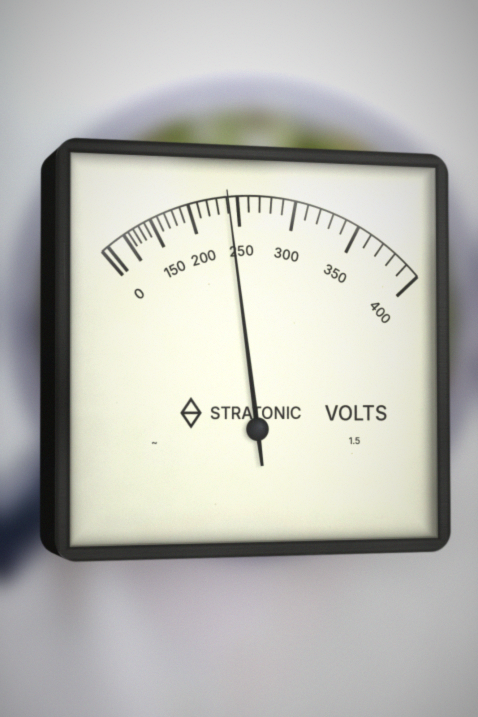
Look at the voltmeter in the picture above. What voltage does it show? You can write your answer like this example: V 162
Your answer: V 240
